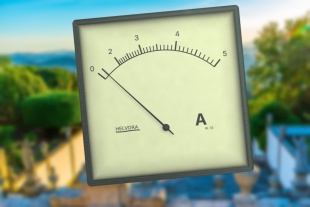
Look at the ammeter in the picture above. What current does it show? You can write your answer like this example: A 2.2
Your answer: A 1
